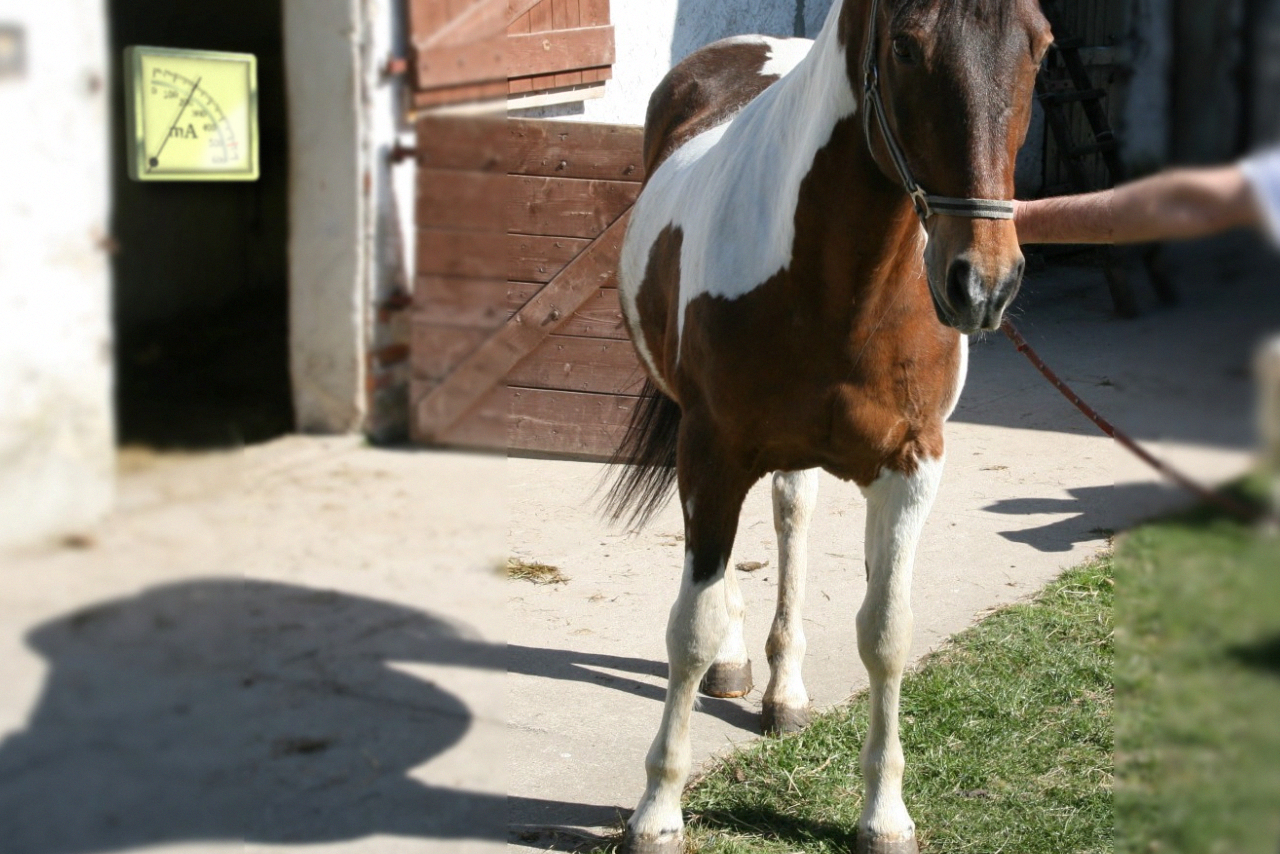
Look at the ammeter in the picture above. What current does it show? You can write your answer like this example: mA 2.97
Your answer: mA 200
